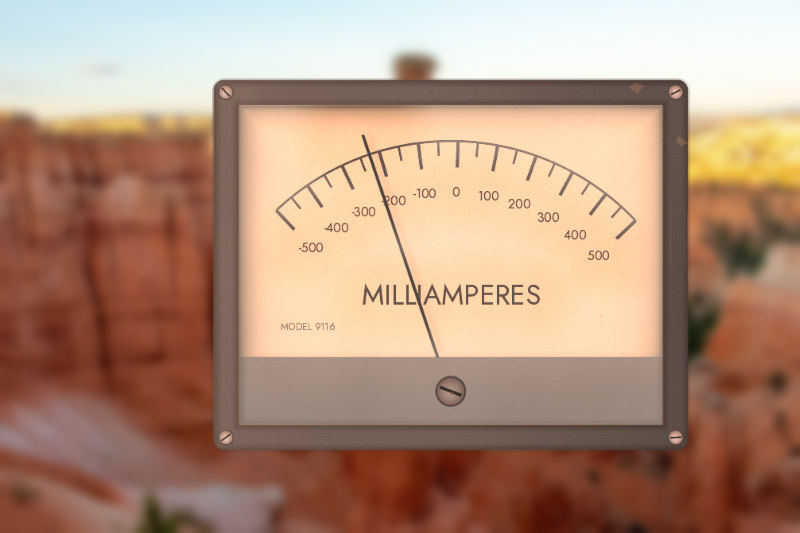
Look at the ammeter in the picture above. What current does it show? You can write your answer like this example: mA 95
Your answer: mA -225
